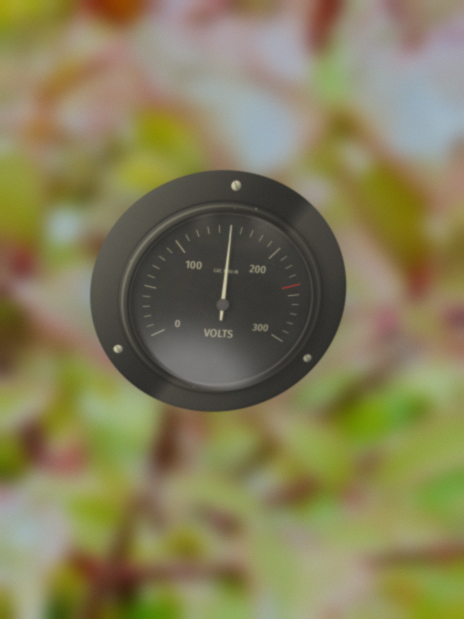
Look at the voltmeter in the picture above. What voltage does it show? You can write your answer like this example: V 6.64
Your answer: V 150
